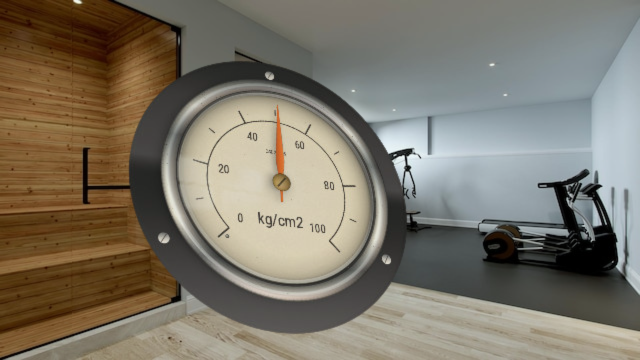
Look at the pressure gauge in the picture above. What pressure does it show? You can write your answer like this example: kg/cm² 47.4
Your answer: kg/cm² 50
